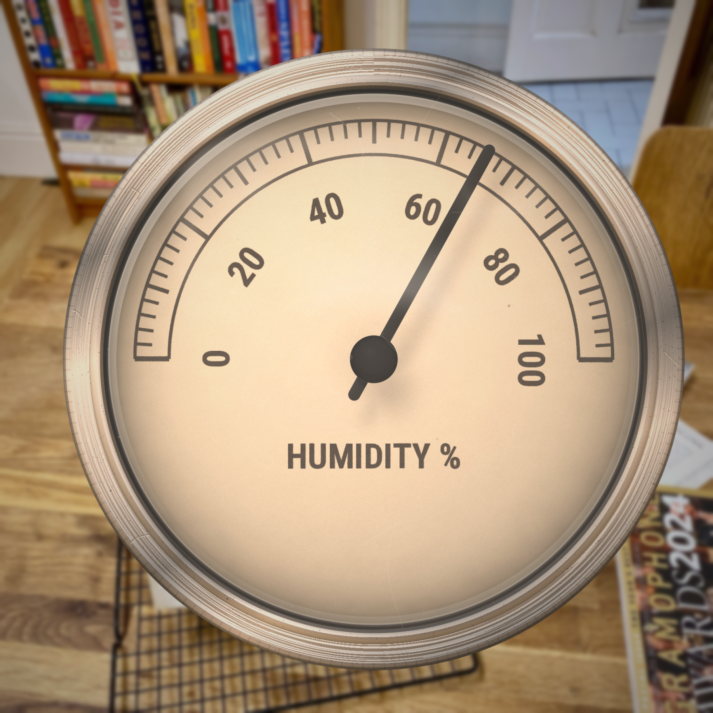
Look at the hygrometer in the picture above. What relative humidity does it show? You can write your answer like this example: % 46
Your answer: % 66
